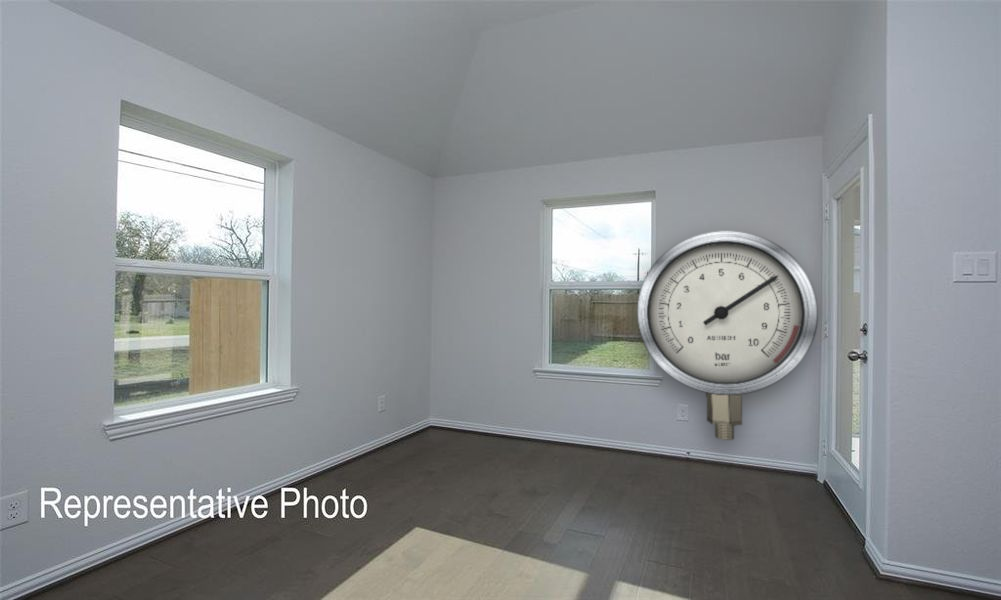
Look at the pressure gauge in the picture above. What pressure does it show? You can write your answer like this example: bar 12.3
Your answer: bar 7
